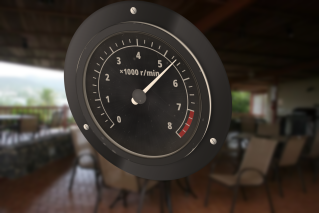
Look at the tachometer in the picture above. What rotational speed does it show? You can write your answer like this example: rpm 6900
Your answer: rpm 5375
